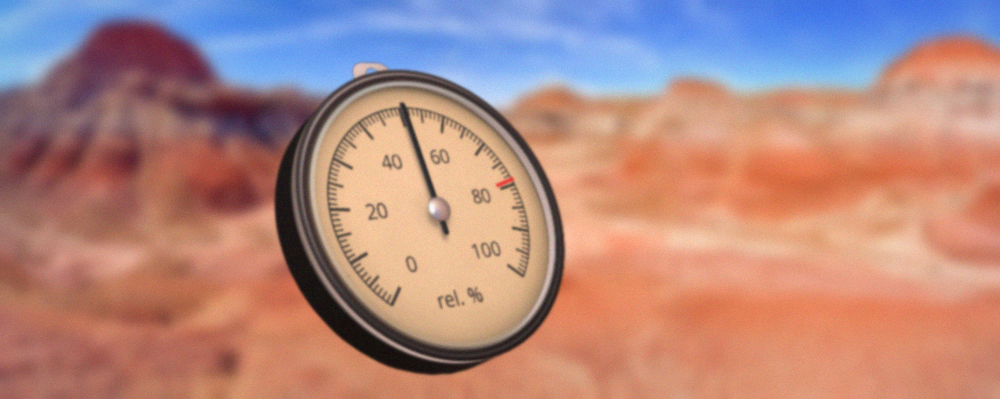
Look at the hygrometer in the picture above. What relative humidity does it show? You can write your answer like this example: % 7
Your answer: % 50
